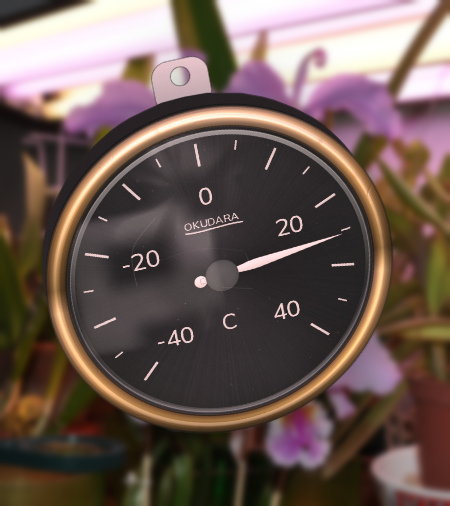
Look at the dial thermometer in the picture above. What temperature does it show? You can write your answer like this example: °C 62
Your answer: °C 25
